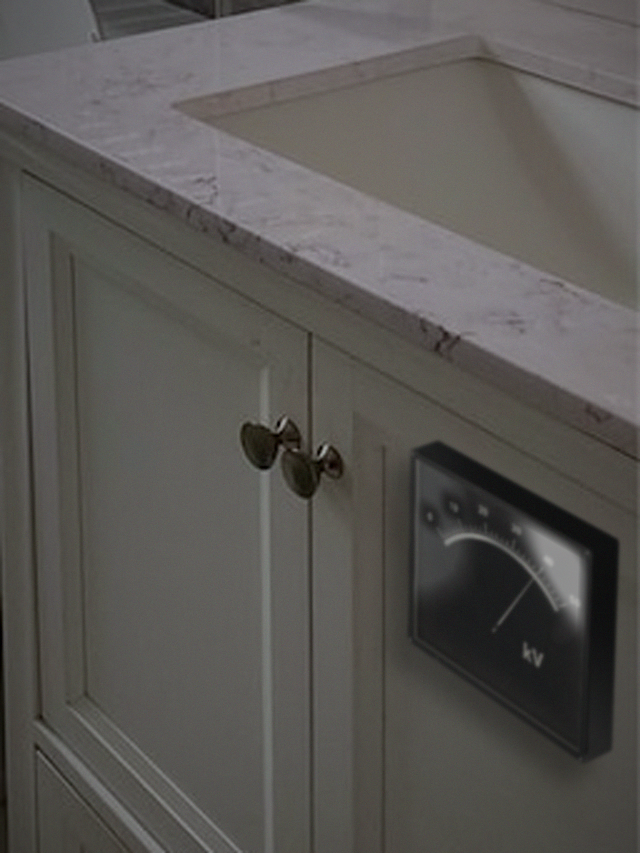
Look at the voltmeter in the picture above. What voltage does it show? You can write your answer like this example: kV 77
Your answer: kV 40
